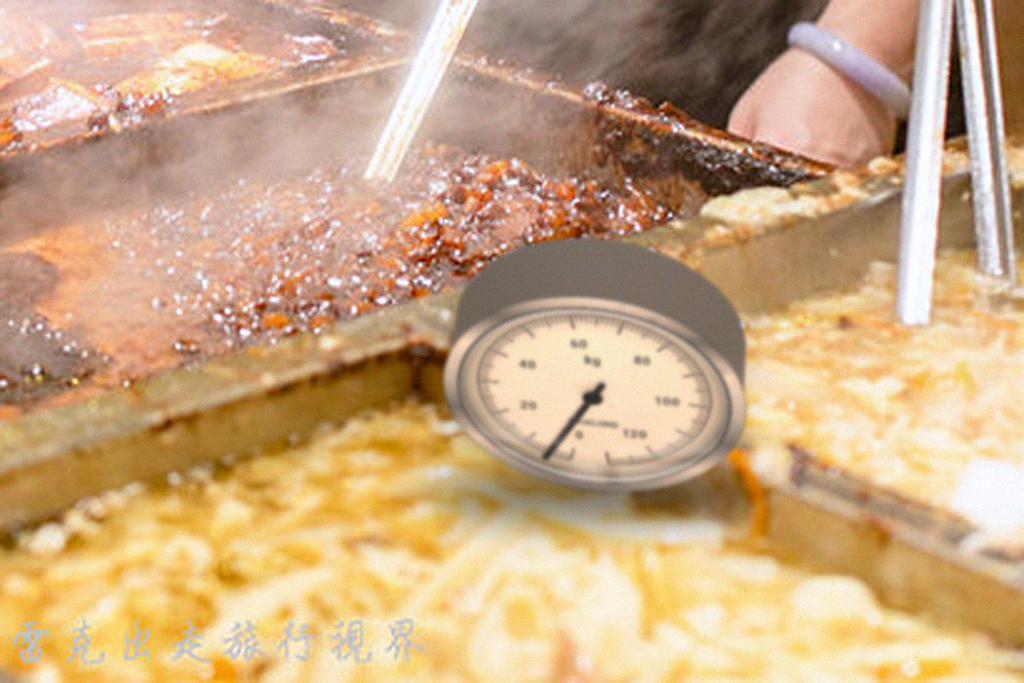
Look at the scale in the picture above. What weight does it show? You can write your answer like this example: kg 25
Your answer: kg 5
